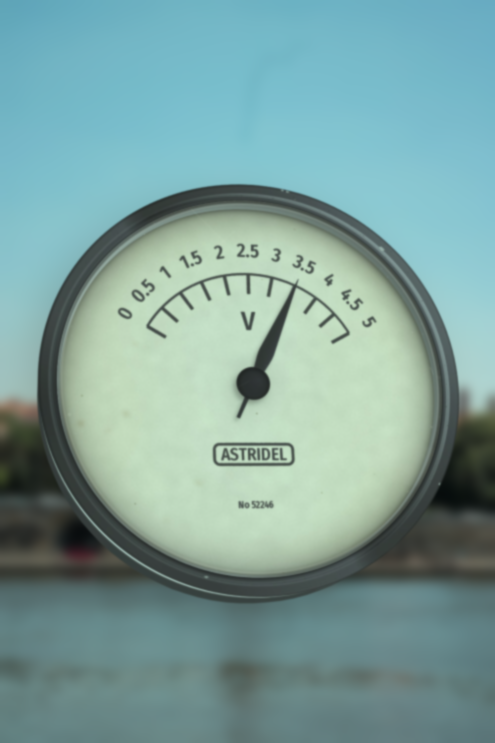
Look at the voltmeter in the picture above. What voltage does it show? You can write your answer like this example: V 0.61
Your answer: V 3.5
